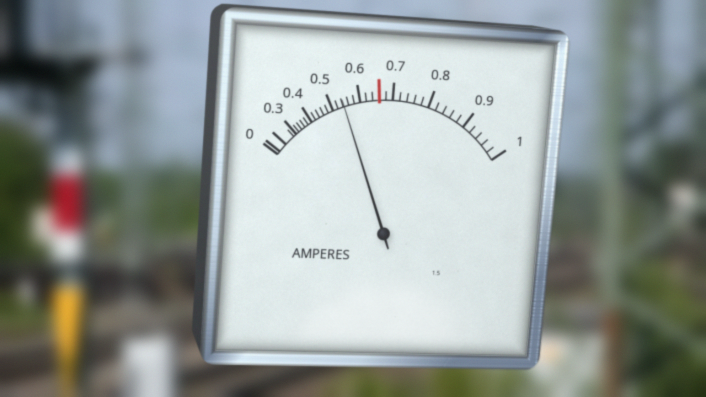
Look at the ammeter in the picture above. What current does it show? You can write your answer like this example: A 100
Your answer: A 0.54
